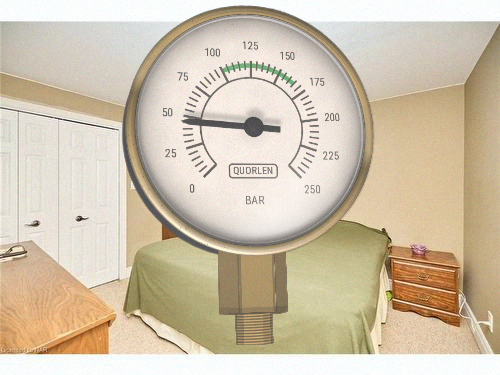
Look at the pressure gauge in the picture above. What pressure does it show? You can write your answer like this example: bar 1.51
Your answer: bar 45
